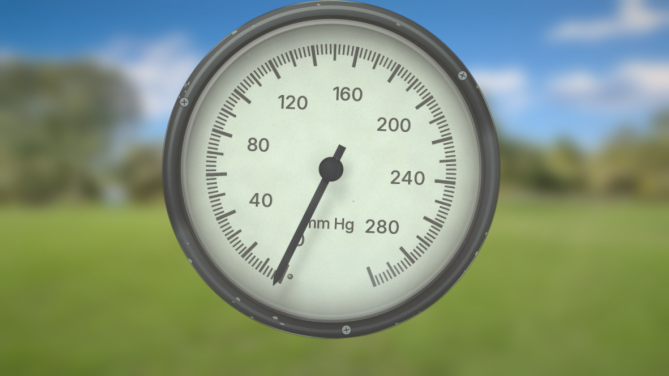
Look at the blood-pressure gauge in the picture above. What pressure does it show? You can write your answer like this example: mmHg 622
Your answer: mmHg 2
